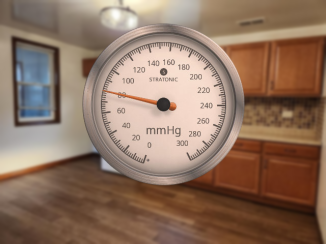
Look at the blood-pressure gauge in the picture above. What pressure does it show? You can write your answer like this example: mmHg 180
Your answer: mmHg 80
